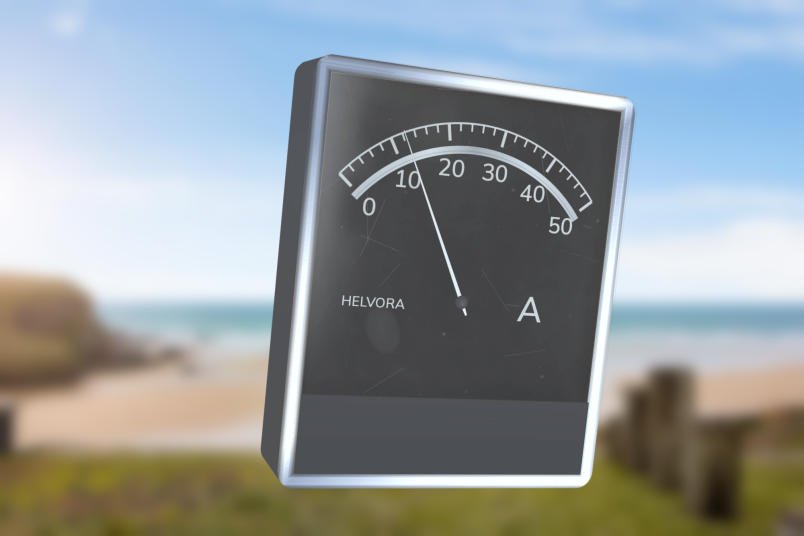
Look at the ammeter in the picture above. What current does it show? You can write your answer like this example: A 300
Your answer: A 12
